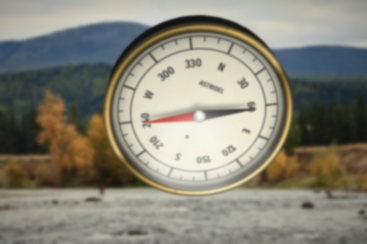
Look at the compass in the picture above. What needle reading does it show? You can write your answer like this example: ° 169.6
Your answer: ° 240
